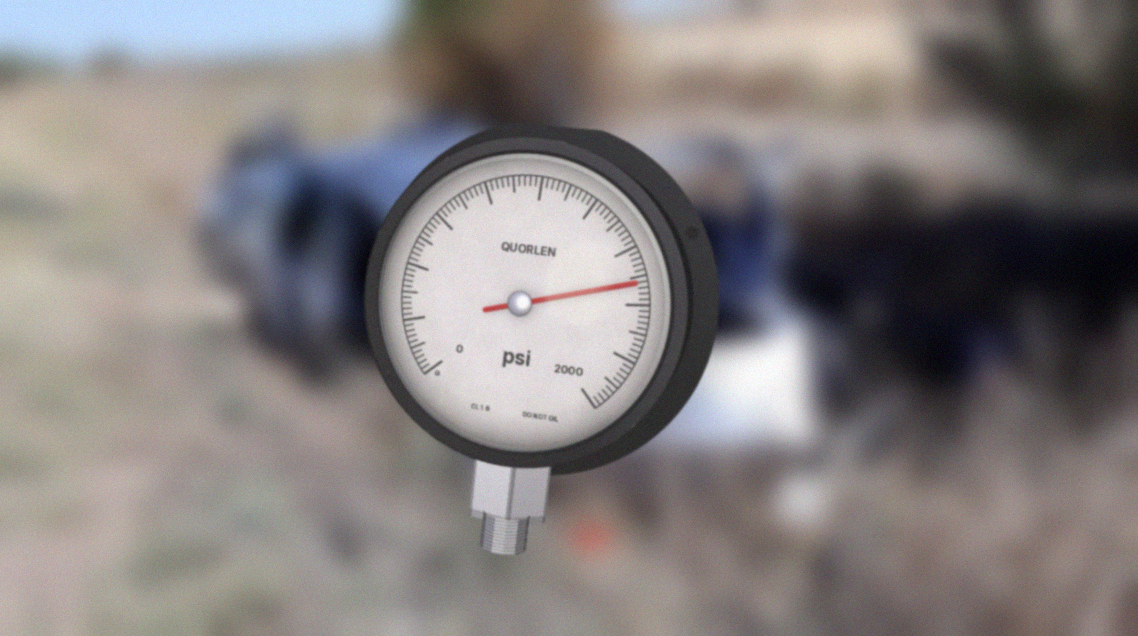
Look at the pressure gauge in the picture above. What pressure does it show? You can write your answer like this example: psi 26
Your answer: psi 1520
